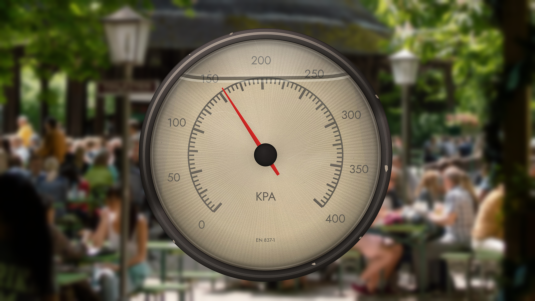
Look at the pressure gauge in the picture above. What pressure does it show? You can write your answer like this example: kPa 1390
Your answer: kPa 155
